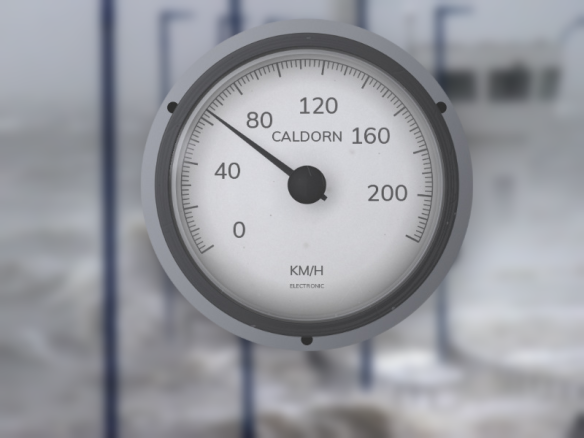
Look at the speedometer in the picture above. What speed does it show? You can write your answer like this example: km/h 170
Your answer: km/h 64
